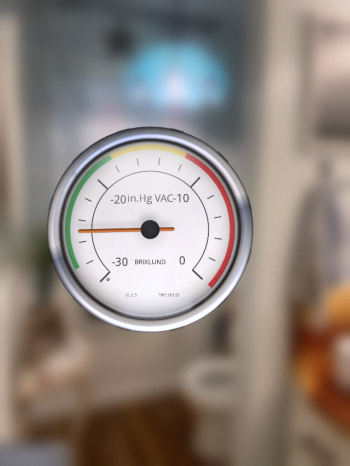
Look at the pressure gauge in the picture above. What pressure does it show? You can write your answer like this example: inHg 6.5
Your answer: inHg -25
